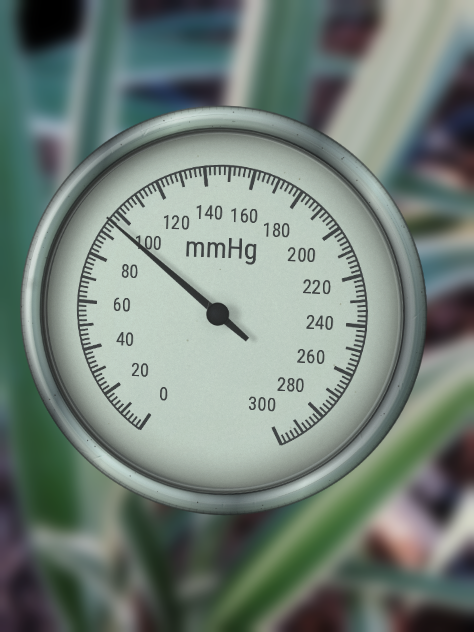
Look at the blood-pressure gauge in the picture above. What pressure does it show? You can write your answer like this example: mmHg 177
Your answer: mmHg 96
